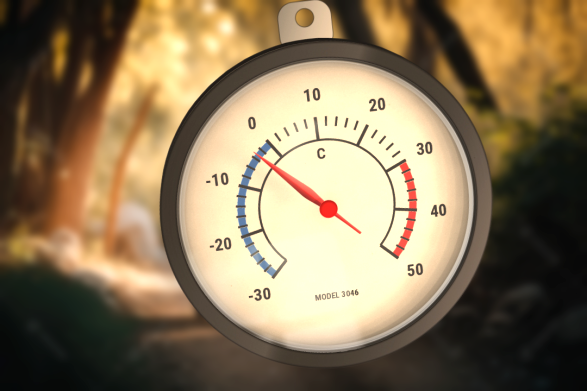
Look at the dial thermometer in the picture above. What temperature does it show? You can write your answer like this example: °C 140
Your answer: °C -3
